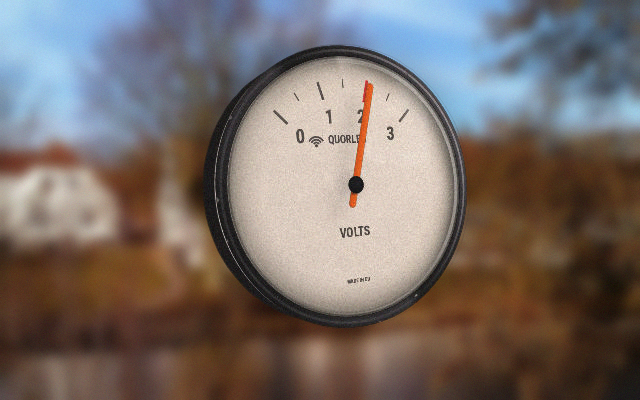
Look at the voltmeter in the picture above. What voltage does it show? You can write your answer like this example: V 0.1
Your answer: V 2
